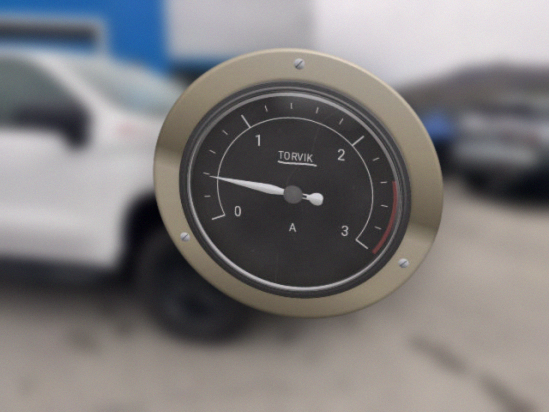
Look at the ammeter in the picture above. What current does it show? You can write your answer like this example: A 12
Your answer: A 0.4
